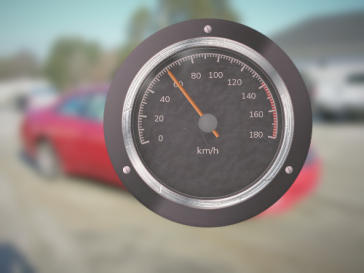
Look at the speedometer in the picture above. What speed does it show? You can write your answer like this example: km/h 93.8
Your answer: km/h 60
